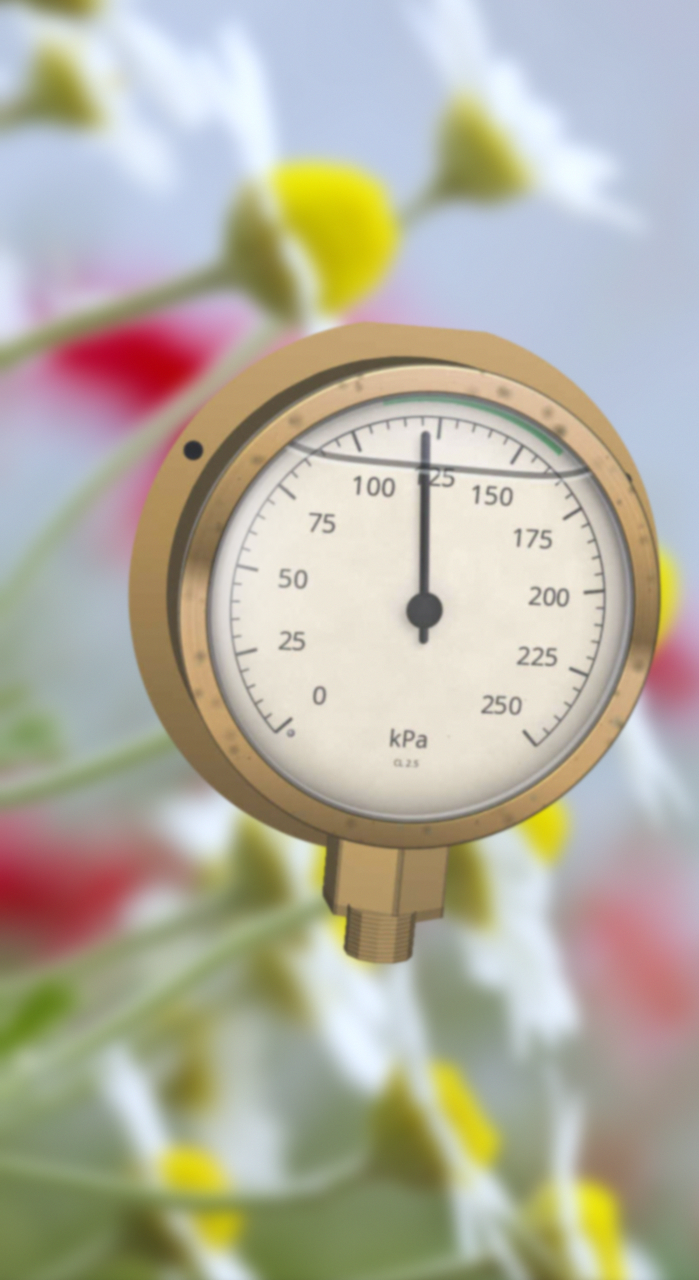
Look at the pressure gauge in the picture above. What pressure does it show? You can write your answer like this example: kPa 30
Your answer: kPa 120
